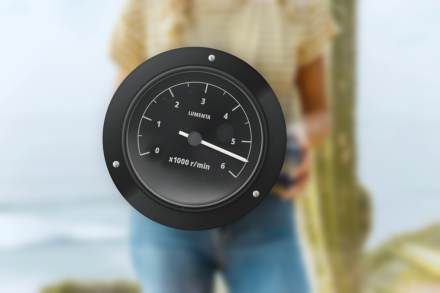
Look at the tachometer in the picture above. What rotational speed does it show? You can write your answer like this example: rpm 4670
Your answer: rpm 5500
